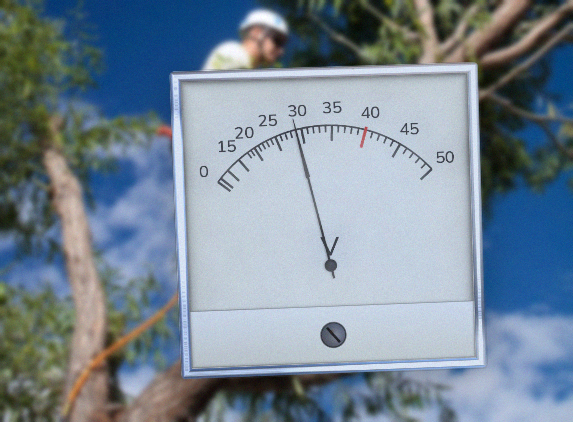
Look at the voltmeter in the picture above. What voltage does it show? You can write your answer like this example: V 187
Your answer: V 29
